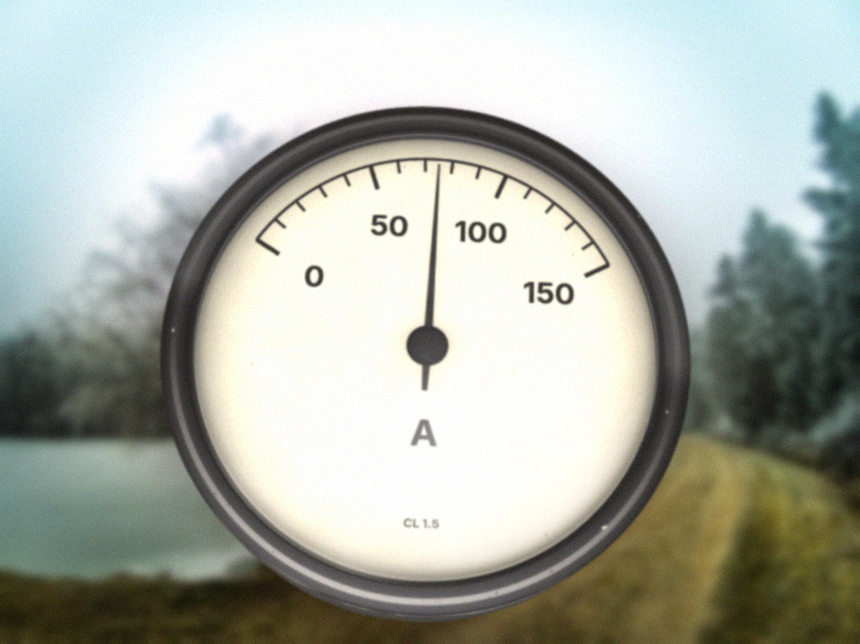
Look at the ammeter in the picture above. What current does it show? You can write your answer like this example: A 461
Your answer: A 75
